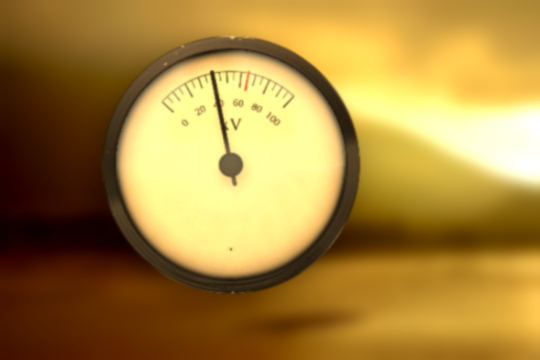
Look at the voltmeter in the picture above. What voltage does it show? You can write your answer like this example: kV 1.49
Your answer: kV 40
